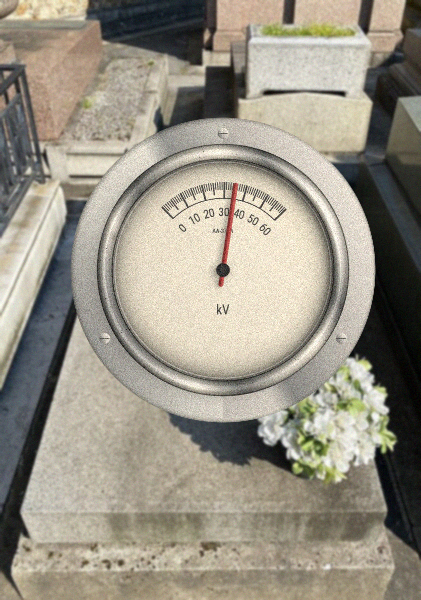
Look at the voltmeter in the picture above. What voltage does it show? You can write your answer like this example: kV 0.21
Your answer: kV 35
